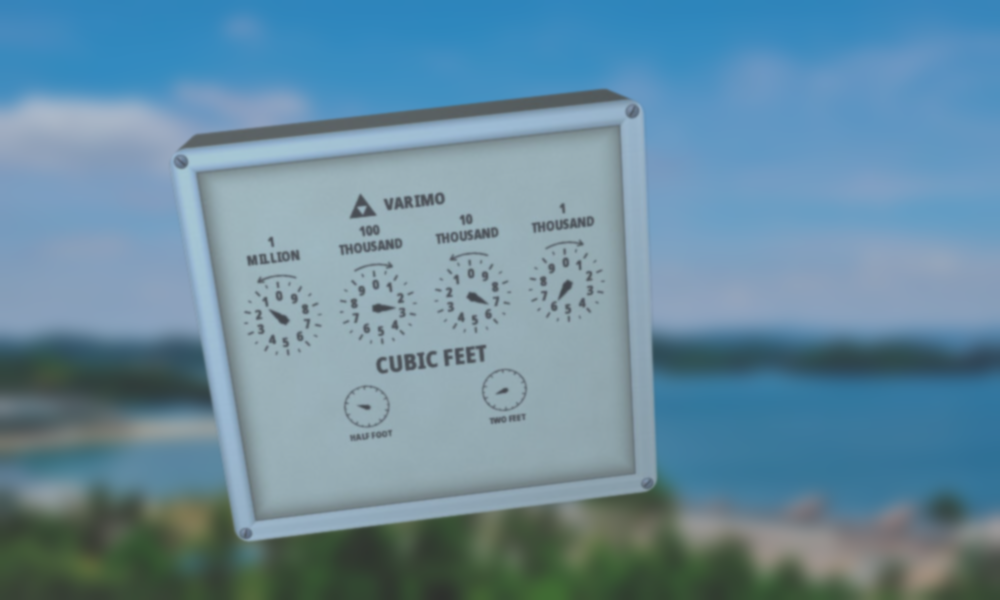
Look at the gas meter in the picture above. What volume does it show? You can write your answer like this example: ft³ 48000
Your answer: ft³ 126600
